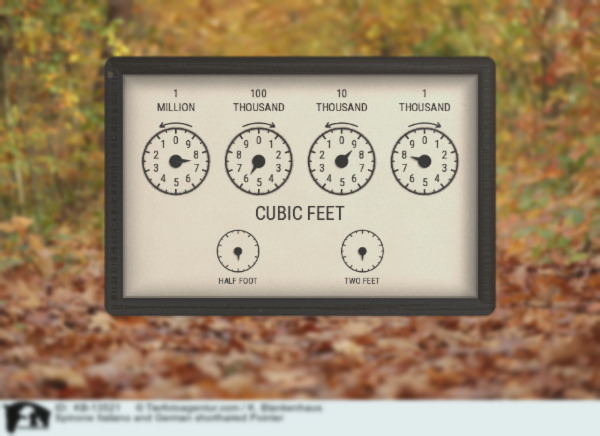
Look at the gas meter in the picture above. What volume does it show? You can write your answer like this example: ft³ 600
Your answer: ft³ 758800
